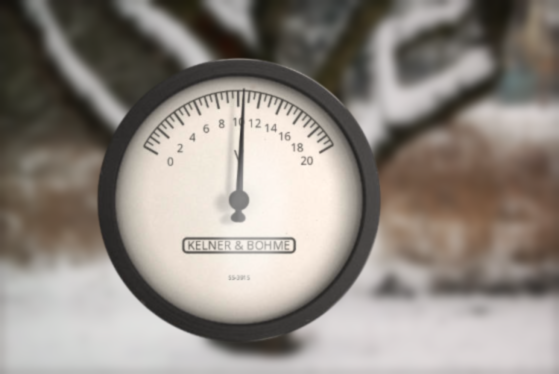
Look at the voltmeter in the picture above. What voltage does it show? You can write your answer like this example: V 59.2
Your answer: V 10.5
